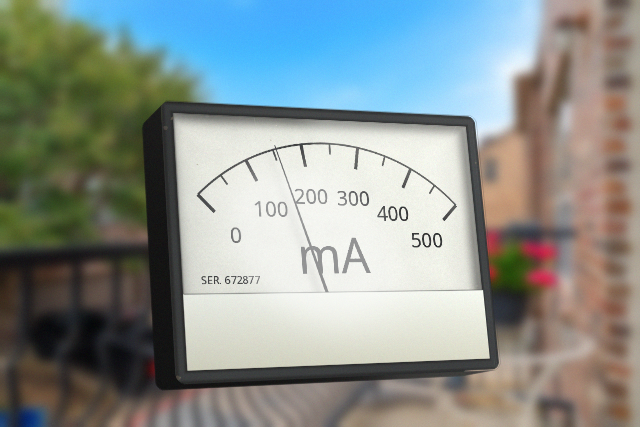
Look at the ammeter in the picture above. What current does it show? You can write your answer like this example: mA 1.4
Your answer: mA 150
